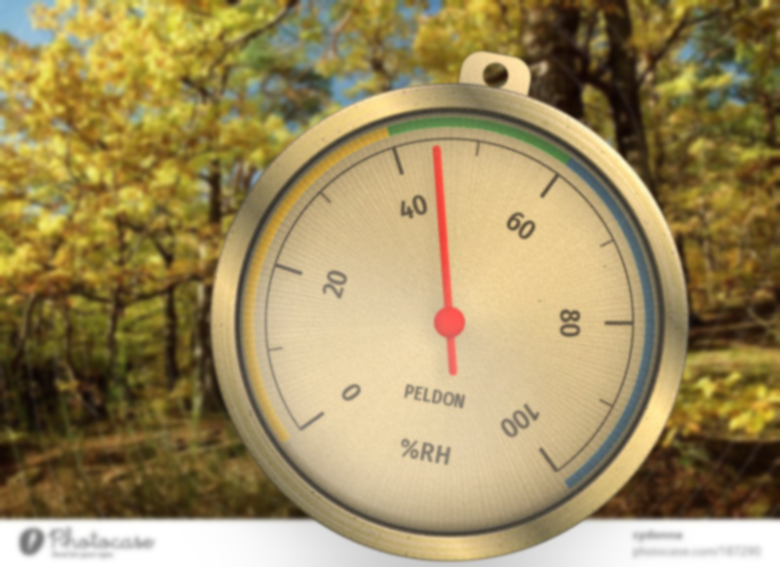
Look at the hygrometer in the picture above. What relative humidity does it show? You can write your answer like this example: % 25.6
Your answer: % 45
